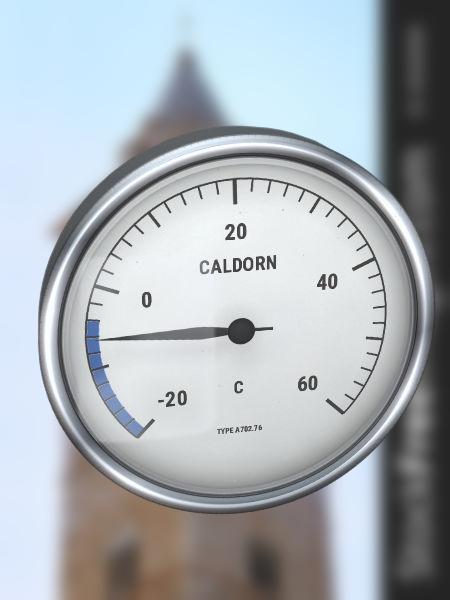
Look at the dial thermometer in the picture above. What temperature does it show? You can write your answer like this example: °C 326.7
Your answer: °C -6
